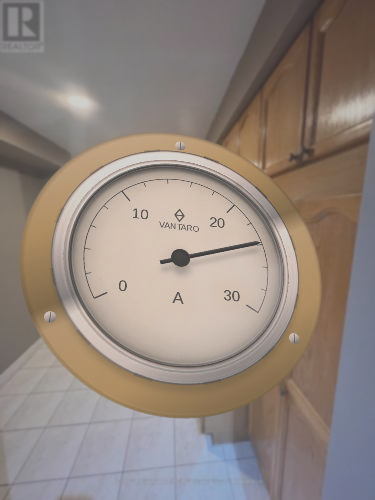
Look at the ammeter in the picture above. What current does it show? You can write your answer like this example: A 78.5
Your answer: A 24
